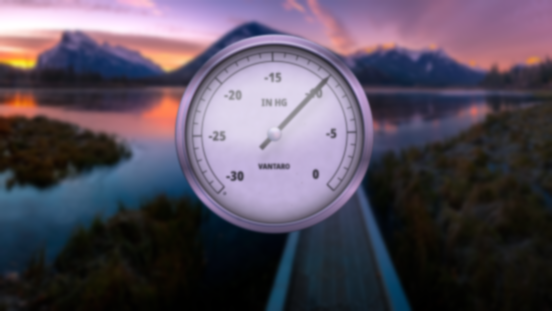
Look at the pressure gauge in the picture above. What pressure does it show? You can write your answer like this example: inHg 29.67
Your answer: inHg -10
